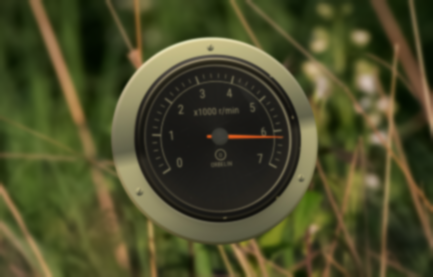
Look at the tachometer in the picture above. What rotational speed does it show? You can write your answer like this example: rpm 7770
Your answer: rpm 6200
